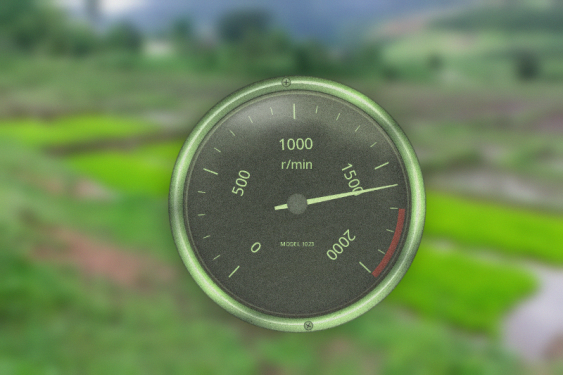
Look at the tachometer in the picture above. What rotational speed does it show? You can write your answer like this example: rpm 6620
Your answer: rpm 1600
